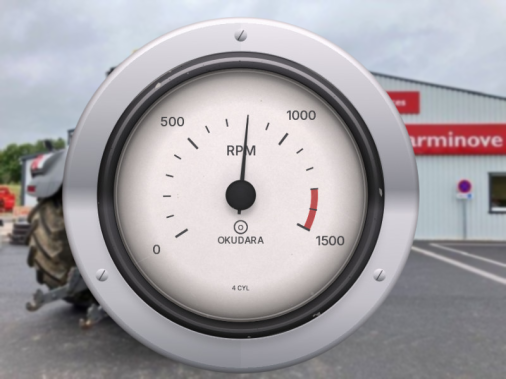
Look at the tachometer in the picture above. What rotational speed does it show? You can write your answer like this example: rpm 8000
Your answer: rpm 800
